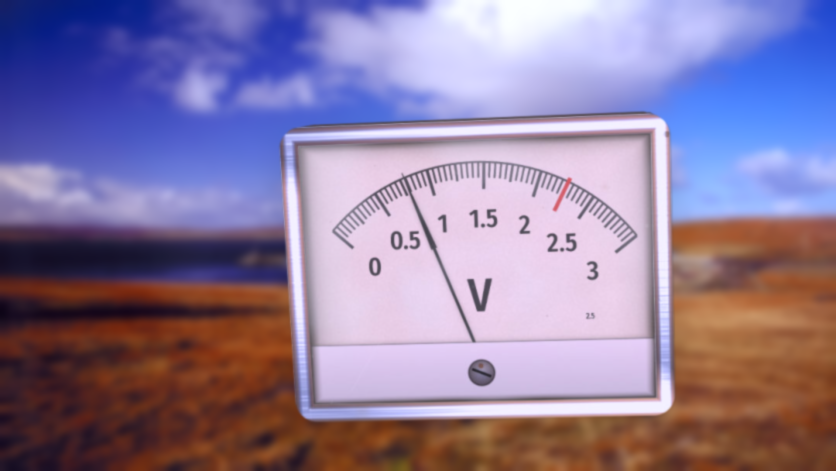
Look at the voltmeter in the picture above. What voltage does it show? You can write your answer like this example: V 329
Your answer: V 0.8
